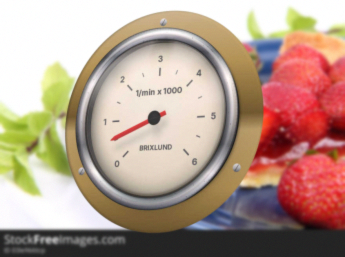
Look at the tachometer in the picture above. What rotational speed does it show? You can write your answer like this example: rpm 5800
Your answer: rpm 500
